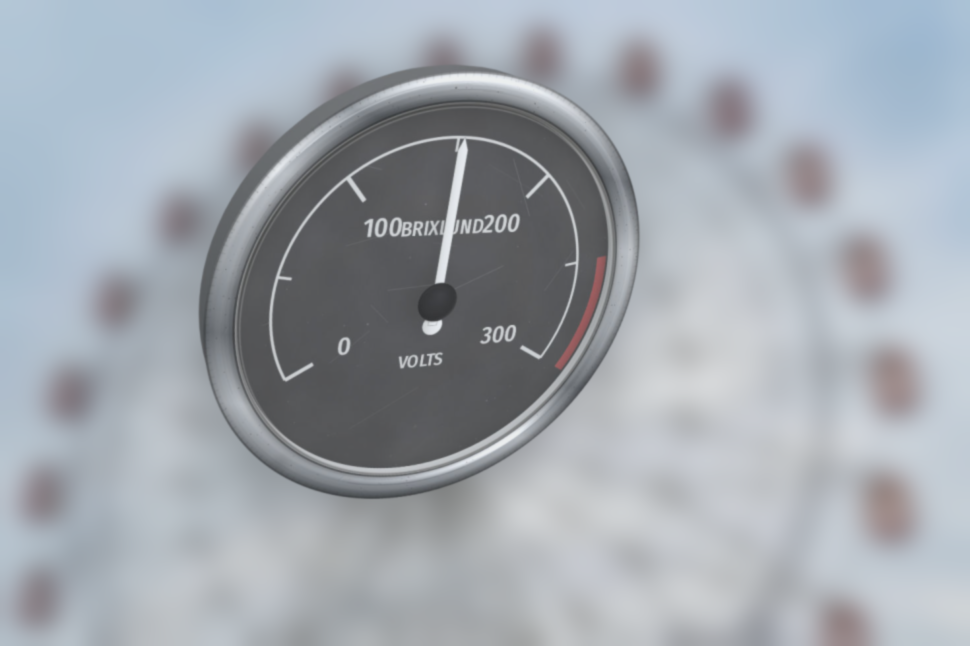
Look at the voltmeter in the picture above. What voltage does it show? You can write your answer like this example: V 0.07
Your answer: V 150
